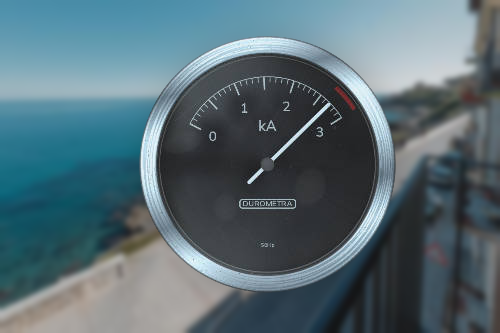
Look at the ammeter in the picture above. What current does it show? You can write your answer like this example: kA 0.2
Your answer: kA 2.7
